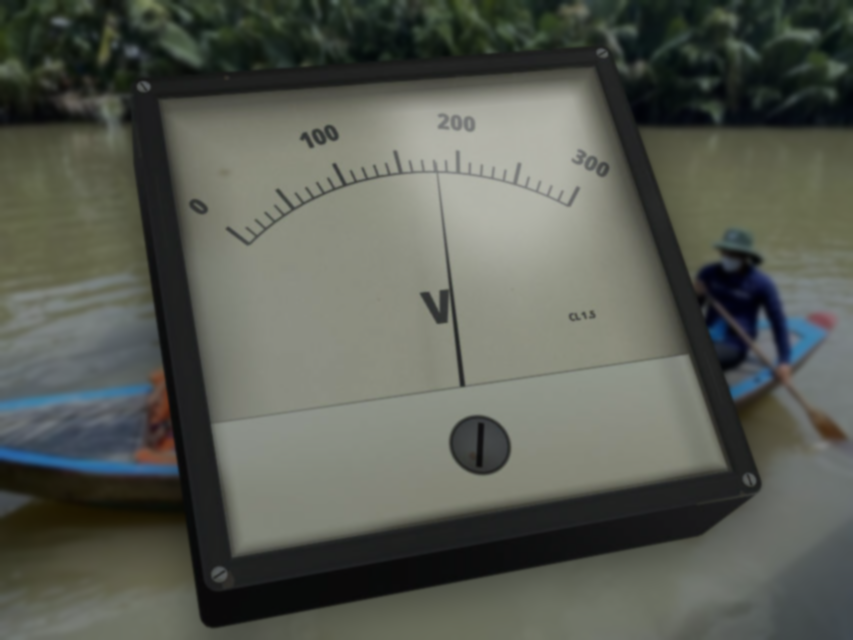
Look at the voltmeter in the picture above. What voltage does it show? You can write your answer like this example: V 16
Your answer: V 180
